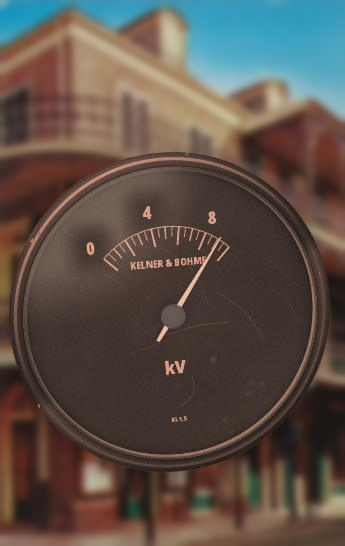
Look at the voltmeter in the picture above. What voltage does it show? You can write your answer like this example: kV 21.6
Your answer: kV 9
